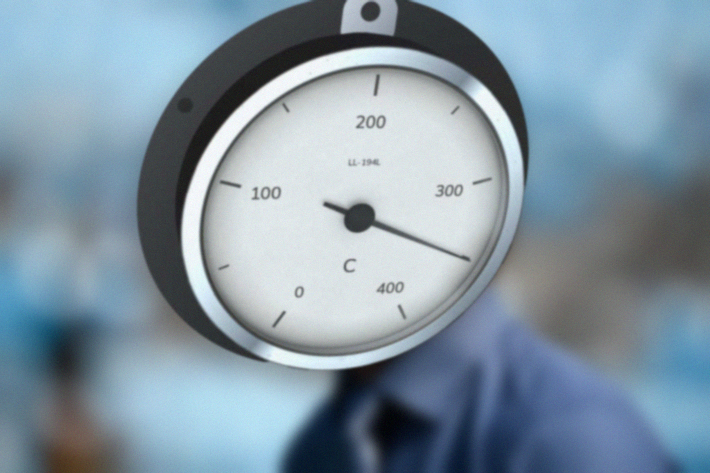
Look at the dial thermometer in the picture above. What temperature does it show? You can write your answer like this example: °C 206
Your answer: °C 350
